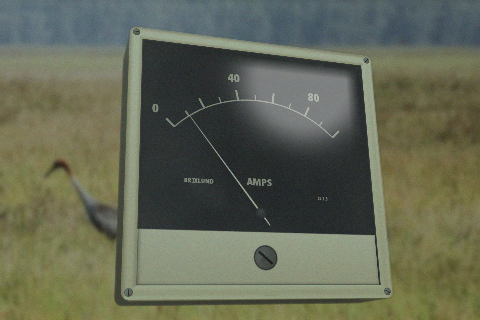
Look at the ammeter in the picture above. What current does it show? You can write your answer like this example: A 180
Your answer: A 10
